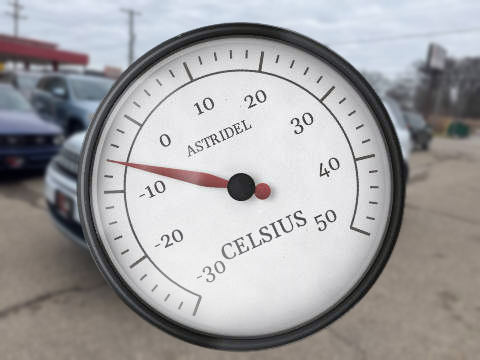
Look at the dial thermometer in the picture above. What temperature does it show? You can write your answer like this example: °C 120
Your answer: °C -6
